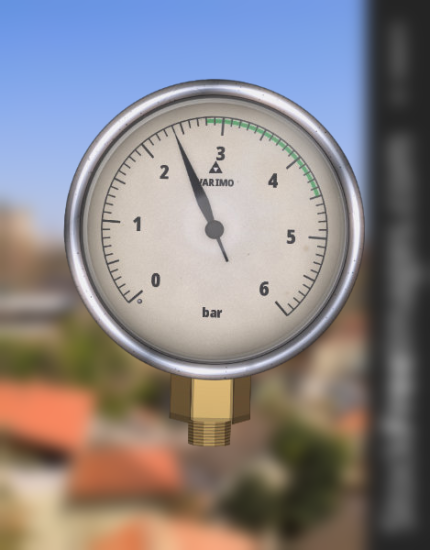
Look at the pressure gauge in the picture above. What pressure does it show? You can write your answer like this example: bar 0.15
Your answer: bar 2.4
